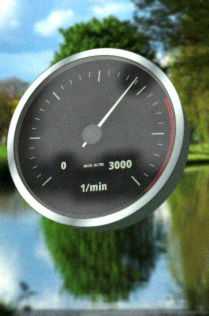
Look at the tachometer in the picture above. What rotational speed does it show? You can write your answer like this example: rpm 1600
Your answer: rpm 1900
